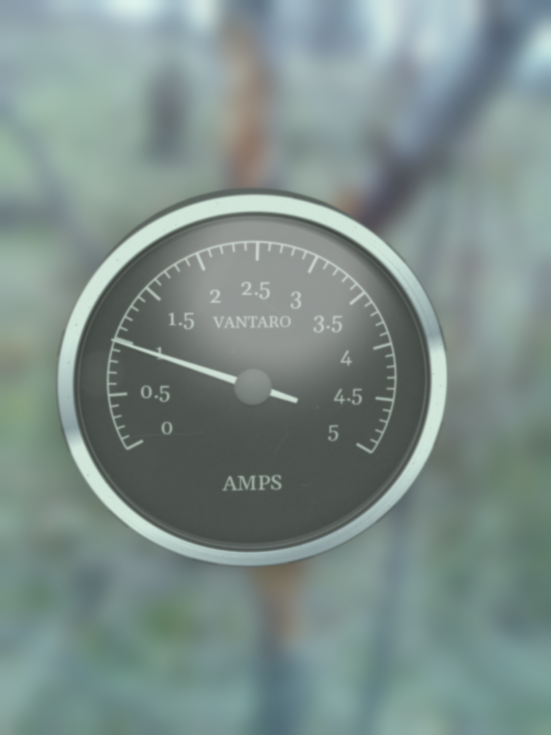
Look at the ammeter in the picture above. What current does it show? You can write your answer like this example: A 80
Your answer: A 1
